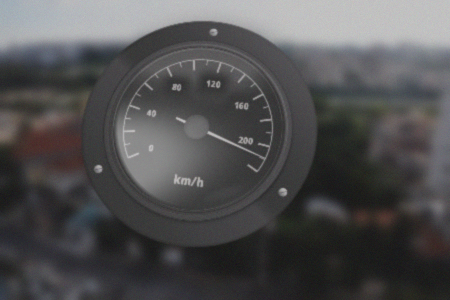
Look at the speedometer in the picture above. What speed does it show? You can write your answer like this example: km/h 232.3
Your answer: km/h 210
